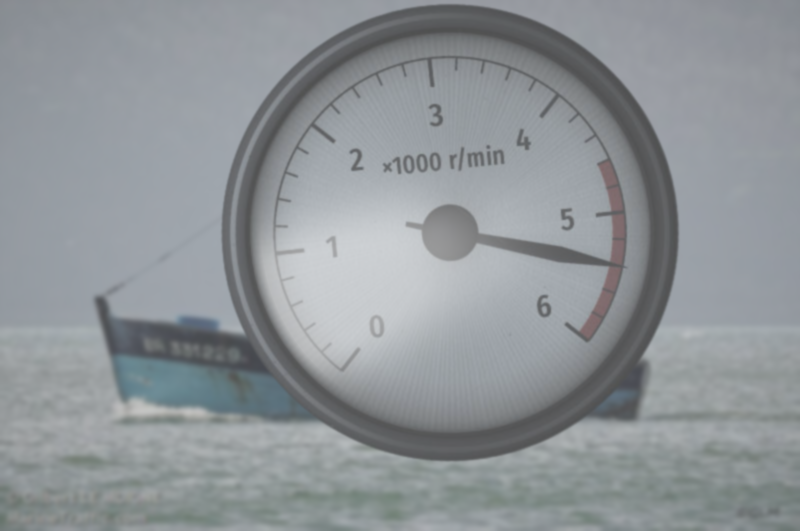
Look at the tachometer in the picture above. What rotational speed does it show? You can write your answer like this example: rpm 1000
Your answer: rpm 5400
